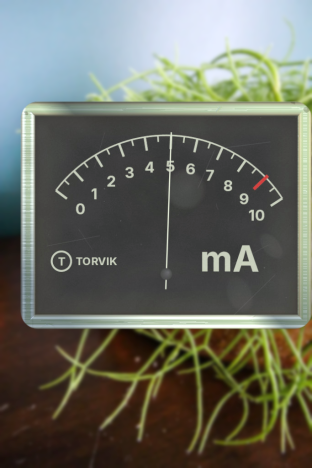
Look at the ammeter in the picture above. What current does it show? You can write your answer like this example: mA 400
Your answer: mA 5
